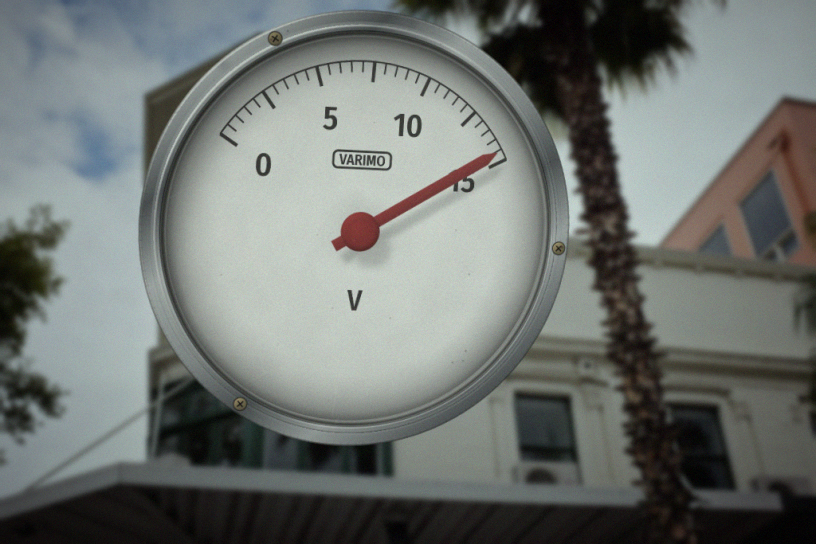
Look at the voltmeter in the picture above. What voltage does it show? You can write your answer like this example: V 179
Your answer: V 14.5
